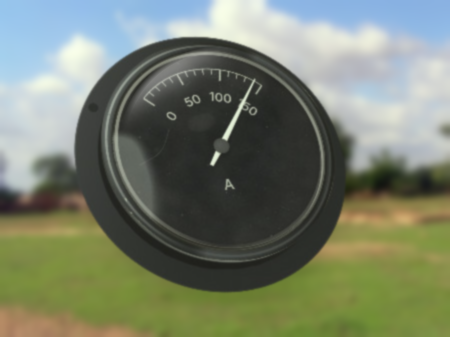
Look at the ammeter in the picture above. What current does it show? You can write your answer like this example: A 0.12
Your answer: A 140
